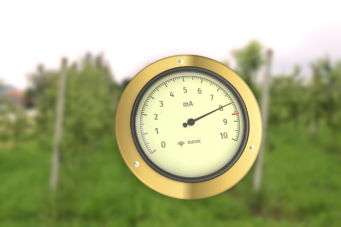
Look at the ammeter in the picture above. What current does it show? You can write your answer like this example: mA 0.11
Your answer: mA 8
